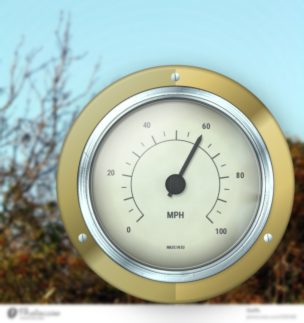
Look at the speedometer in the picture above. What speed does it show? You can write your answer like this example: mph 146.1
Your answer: mph 60
